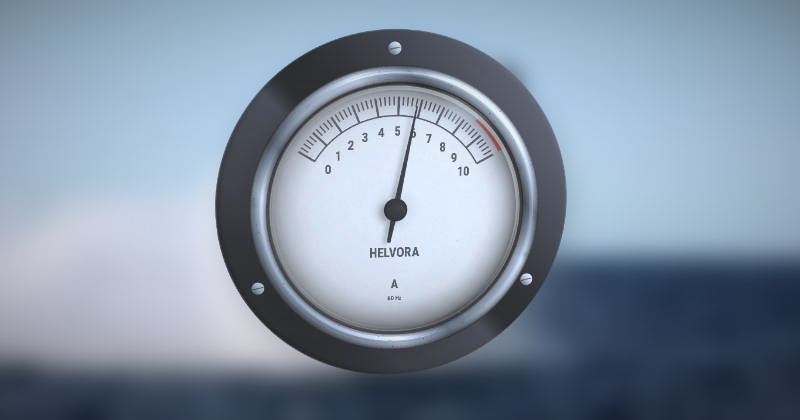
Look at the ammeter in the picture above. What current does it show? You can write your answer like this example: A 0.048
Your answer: A 5.8
